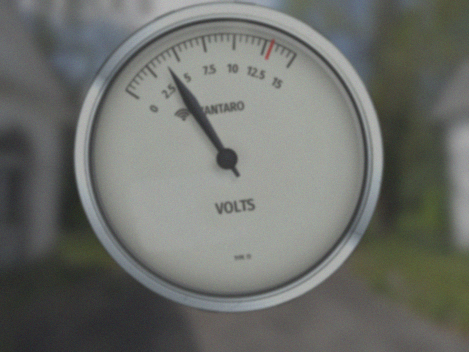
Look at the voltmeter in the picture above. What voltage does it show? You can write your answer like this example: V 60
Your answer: V 4
